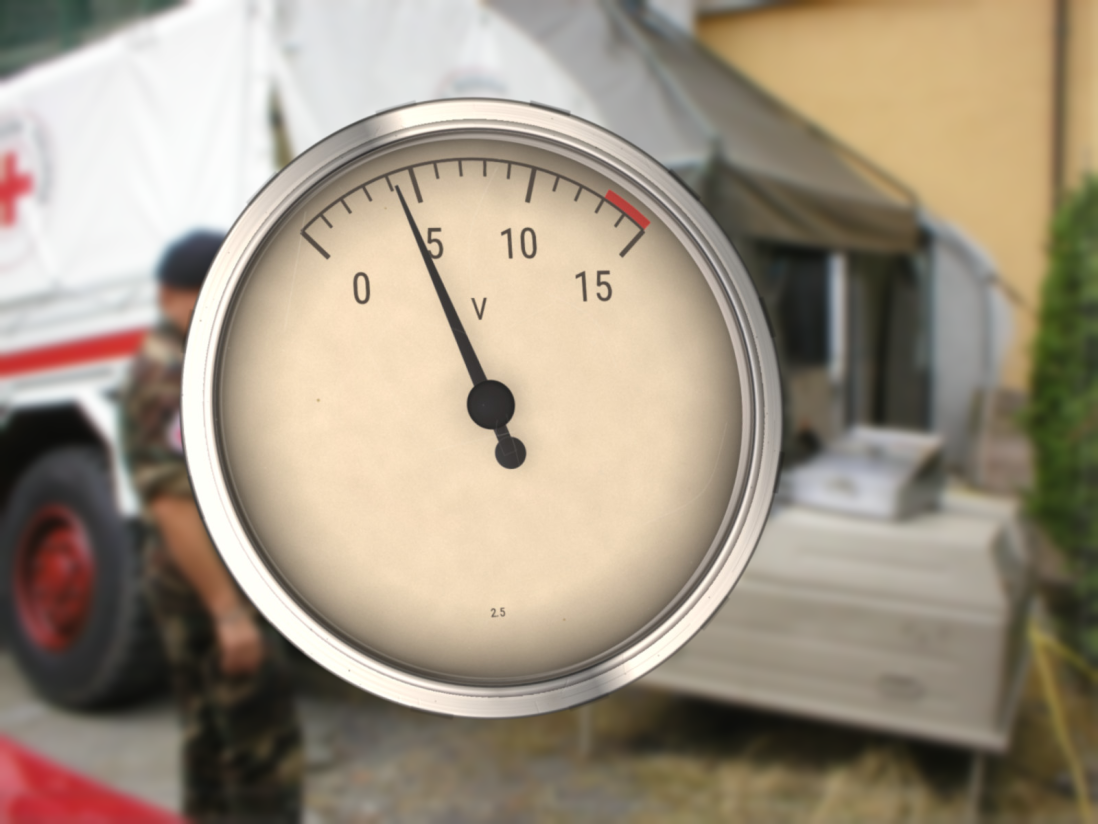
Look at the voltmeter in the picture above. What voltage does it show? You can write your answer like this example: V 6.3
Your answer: V 4
